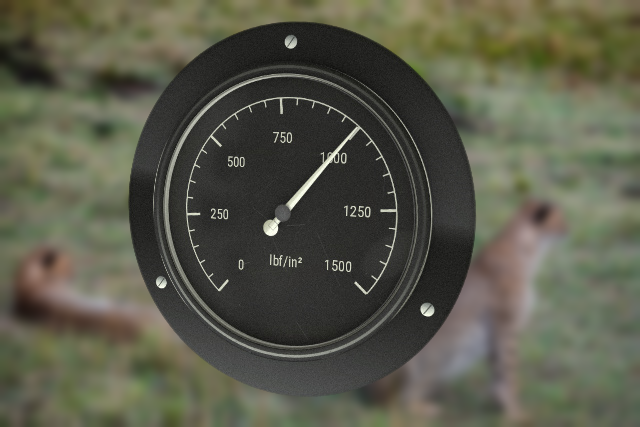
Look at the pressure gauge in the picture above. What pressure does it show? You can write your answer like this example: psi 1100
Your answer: psi 1000
